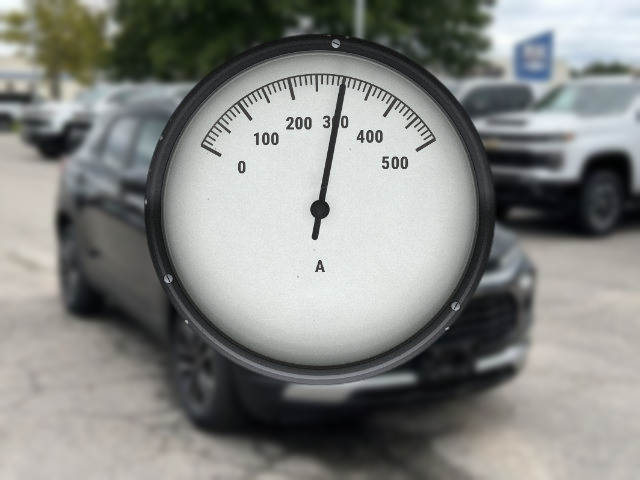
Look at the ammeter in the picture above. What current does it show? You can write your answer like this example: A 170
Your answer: A 300
